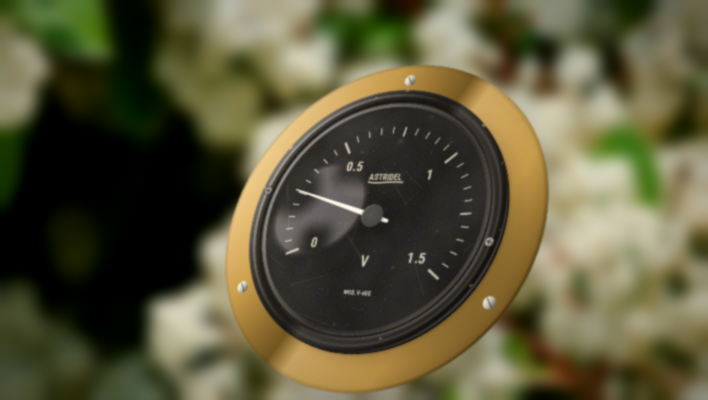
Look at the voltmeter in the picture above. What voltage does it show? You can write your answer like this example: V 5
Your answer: V 0.25
